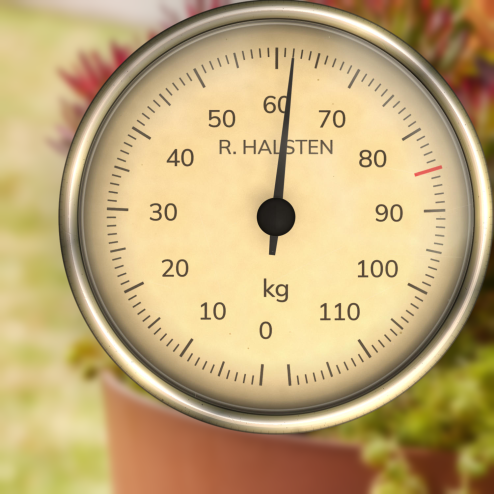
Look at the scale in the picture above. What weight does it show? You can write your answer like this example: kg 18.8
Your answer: kg 62
